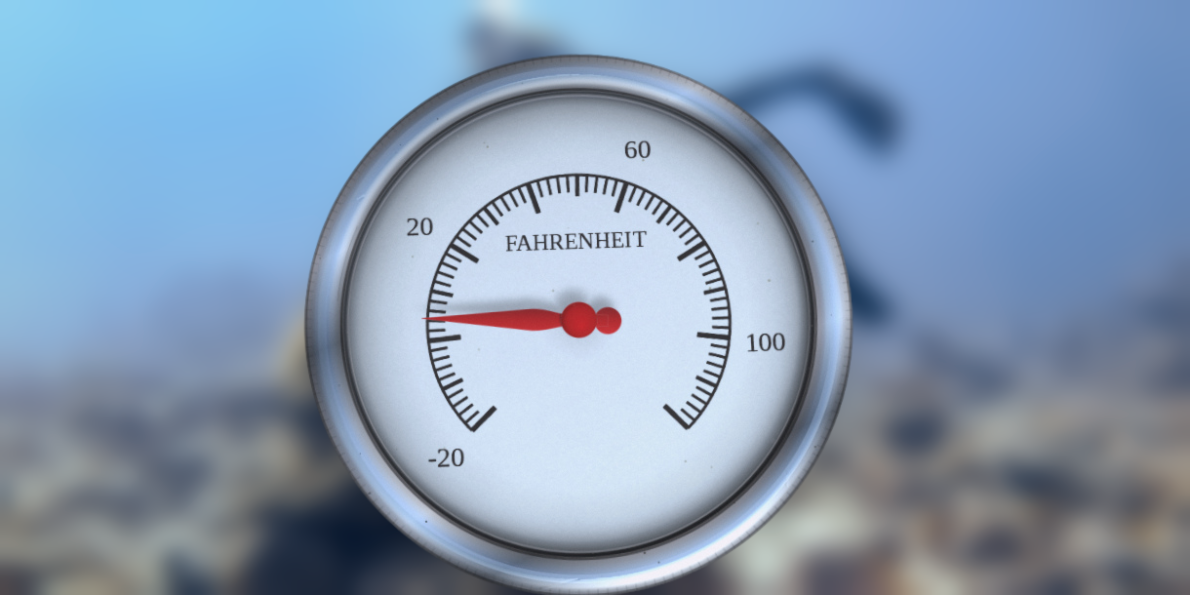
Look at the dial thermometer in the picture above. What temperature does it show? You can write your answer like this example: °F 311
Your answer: °F 4
